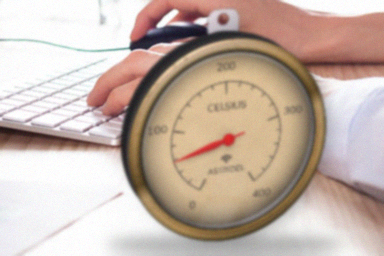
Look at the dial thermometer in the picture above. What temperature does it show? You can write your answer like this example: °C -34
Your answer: °C 60
